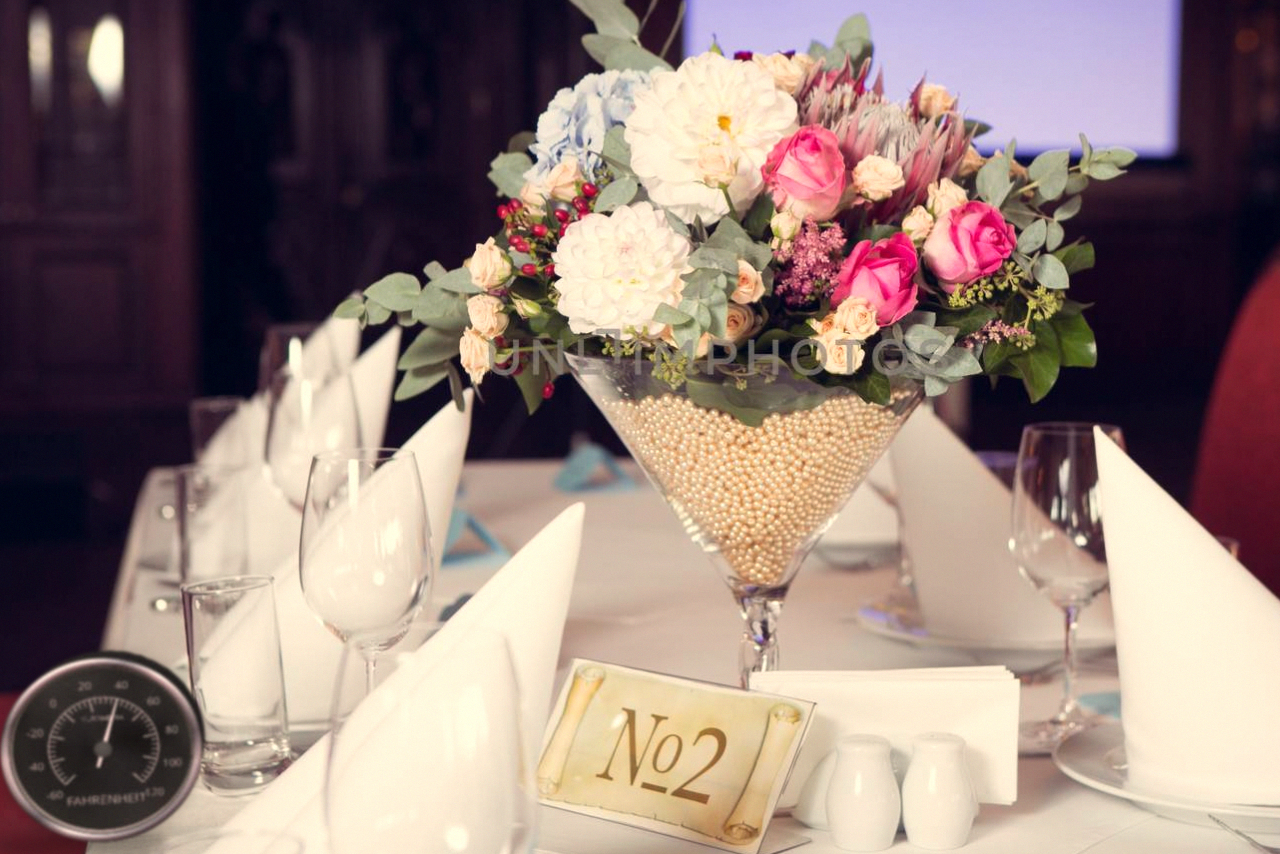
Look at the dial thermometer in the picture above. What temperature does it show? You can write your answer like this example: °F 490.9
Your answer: °F 40
